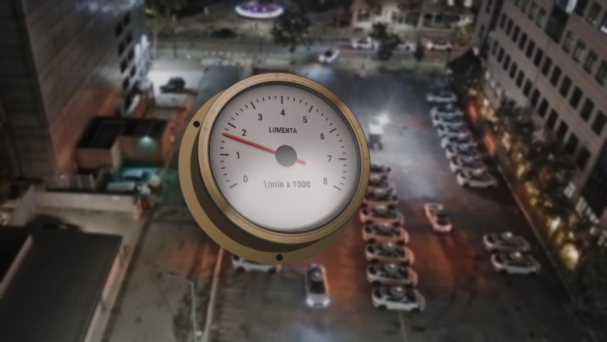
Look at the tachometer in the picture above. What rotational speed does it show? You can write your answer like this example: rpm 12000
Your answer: rpm 1600
